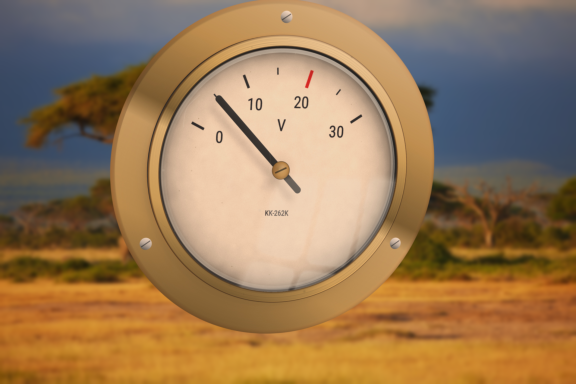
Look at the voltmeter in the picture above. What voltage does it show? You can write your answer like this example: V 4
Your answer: V 5
